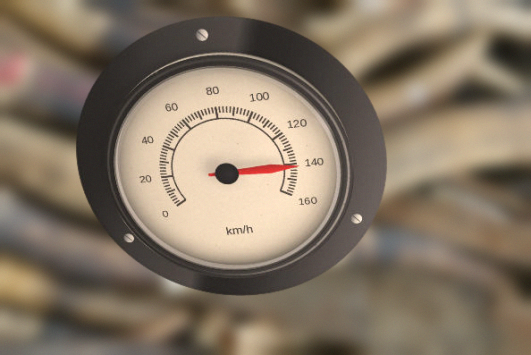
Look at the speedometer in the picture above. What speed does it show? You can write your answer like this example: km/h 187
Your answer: km/h 140
